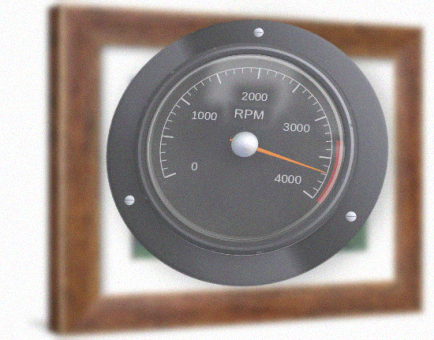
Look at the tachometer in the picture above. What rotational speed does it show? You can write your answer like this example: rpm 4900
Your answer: rpm 3700
